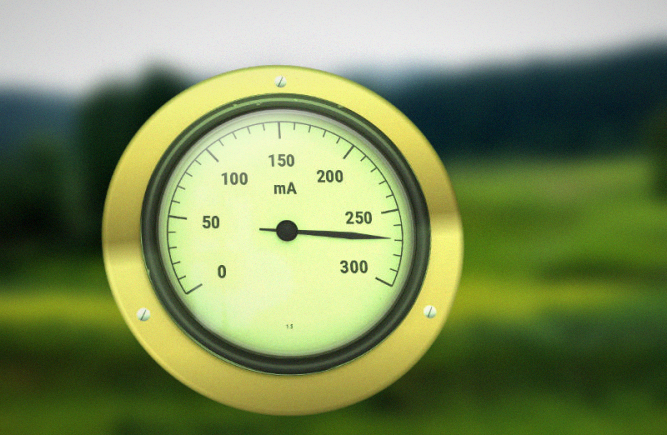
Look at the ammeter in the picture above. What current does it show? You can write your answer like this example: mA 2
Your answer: mA 270
